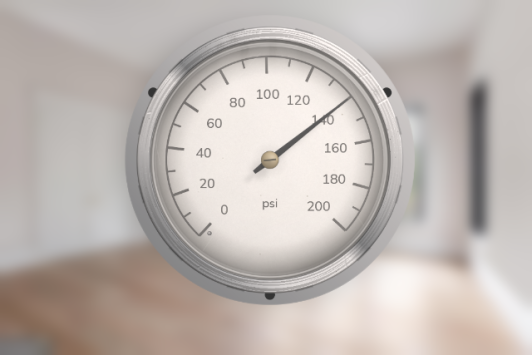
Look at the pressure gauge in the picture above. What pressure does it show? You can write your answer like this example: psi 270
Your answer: psi 140
